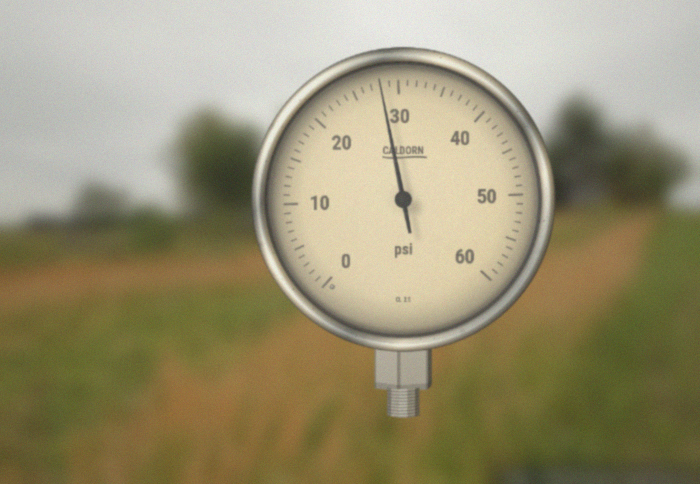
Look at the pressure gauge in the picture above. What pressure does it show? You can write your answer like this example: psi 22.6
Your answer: psi 28
